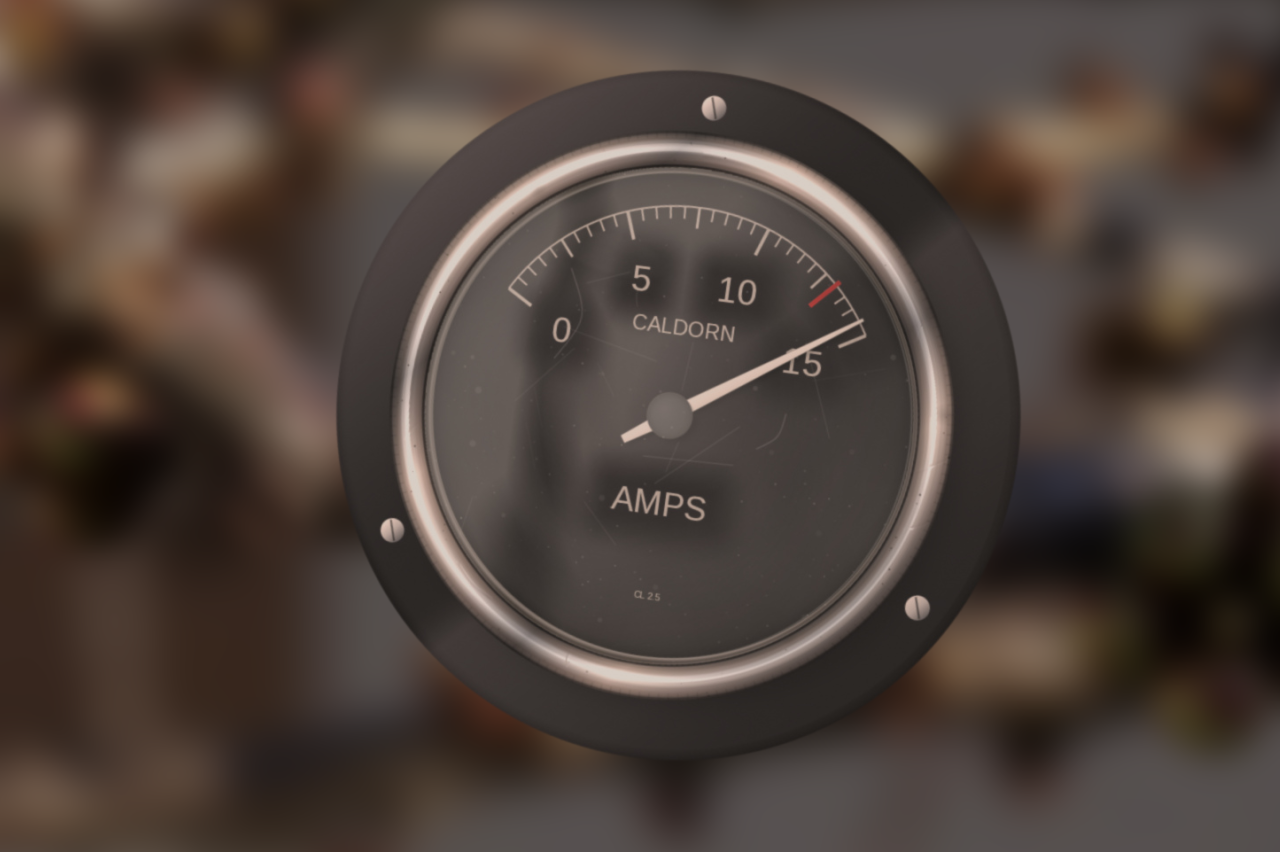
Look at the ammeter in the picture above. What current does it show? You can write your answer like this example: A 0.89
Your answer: A 14.5
